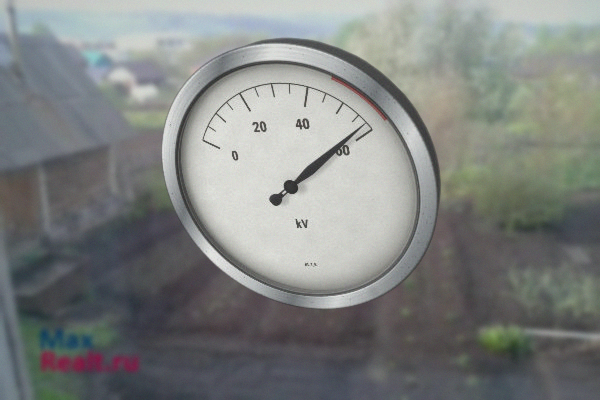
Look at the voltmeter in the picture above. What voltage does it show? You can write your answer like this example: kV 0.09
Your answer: kV 57.5
